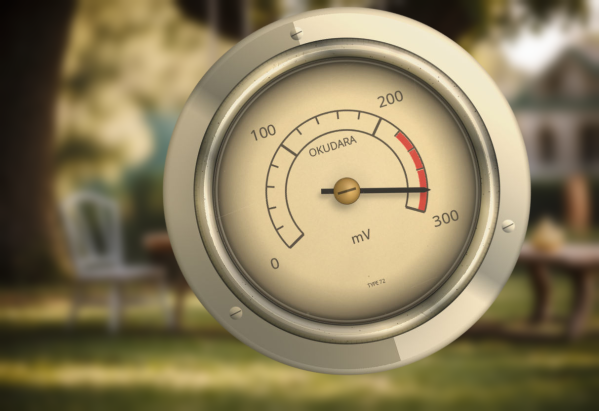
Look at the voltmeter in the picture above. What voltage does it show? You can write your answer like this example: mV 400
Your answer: mV 280
